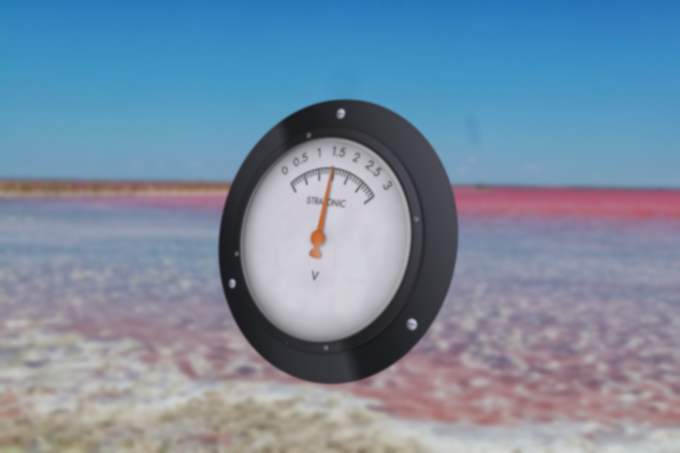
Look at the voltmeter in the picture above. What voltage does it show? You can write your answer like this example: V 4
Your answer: V 1.5
